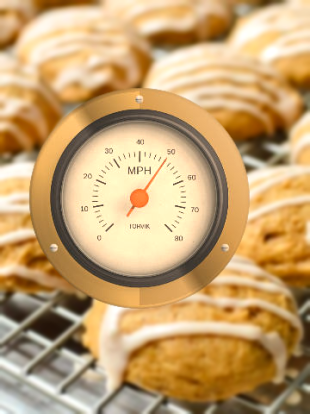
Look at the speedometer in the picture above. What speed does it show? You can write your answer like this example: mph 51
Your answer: mph 50
